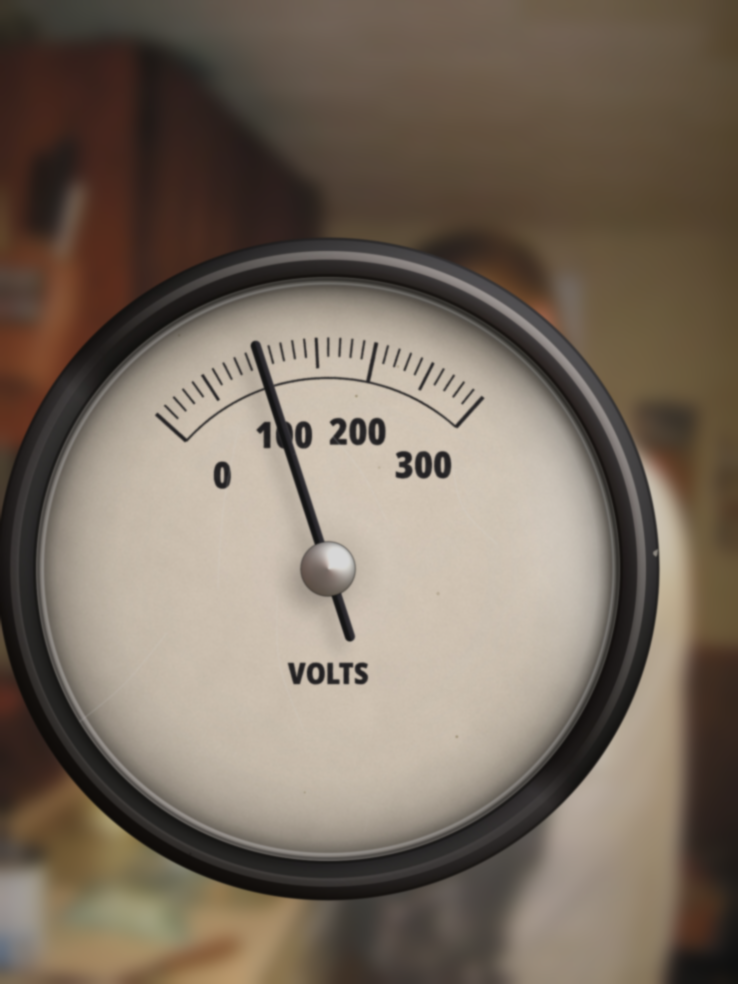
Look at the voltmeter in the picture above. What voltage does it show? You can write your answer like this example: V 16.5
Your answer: V 100
